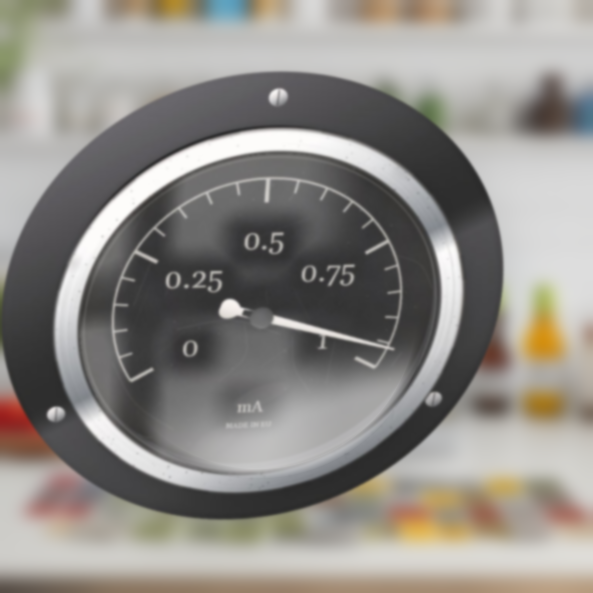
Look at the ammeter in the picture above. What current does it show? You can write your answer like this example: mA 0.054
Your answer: mA 0.95
